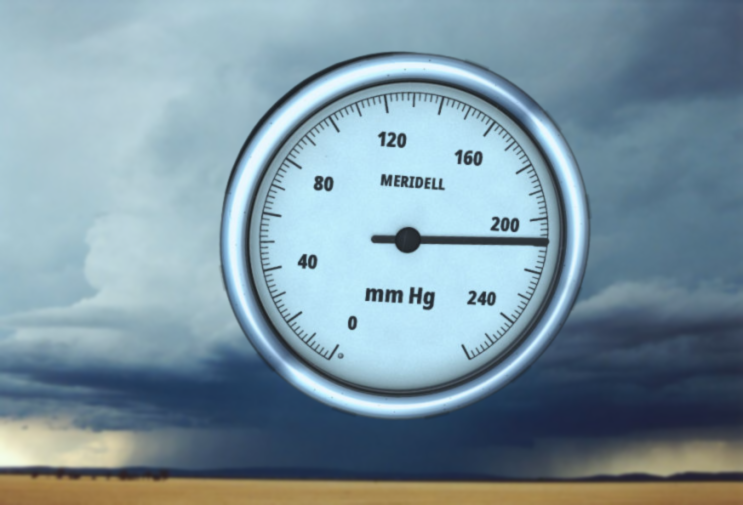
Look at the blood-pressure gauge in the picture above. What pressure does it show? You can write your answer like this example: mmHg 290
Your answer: mmHg 208
